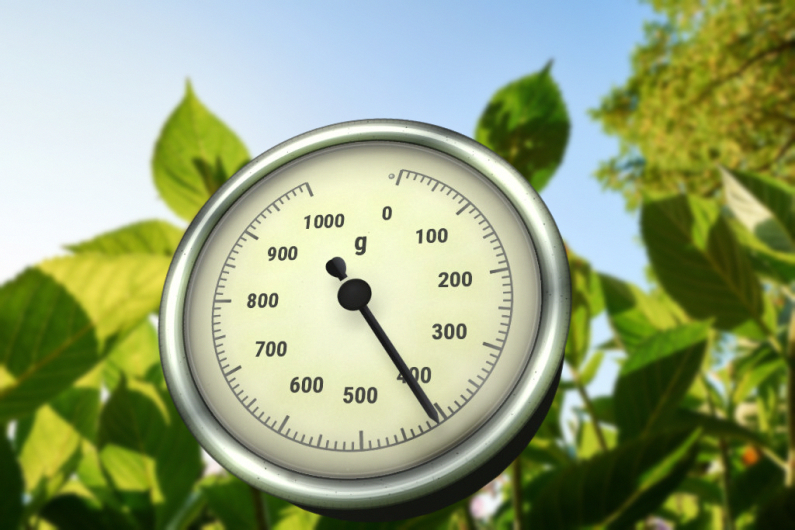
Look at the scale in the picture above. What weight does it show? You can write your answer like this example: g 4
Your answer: g 410
